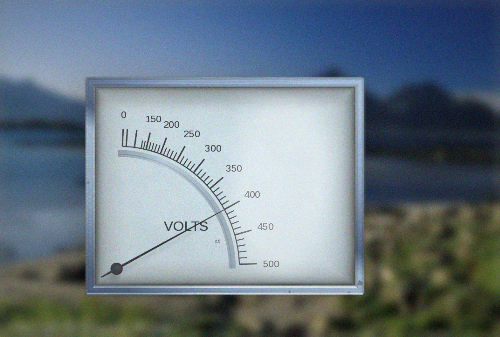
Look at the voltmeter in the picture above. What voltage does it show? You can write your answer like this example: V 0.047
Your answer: V 400
